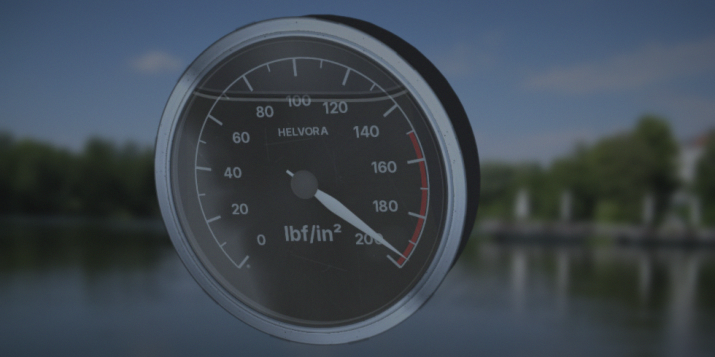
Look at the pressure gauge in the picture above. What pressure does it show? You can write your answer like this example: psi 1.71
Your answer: psi 195
